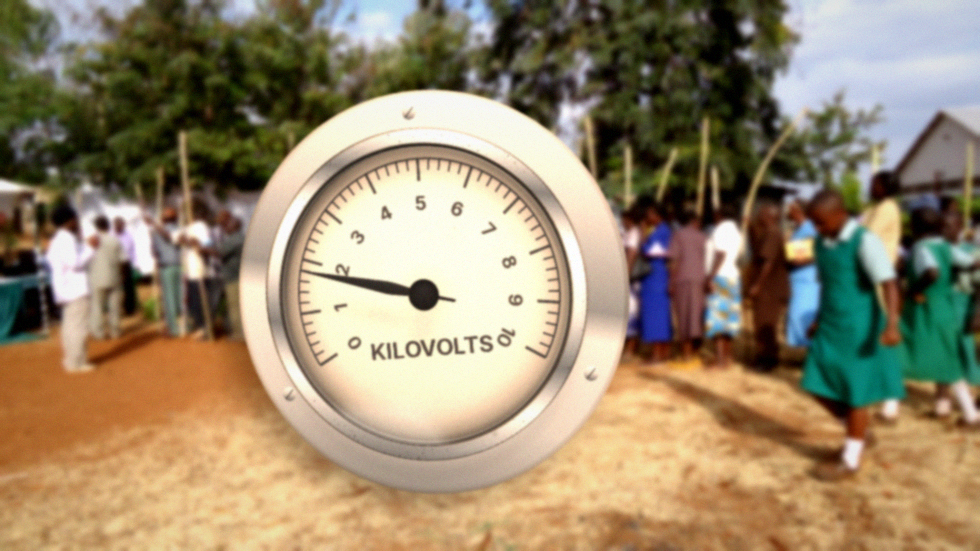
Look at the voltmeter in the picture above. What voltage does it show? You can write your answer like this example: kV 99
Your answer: kV 1.8
